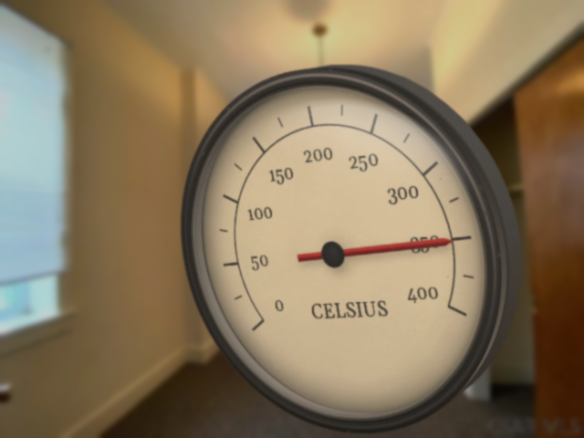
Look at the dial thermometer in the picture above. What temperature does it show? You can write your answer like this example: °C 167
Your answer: °C 350
